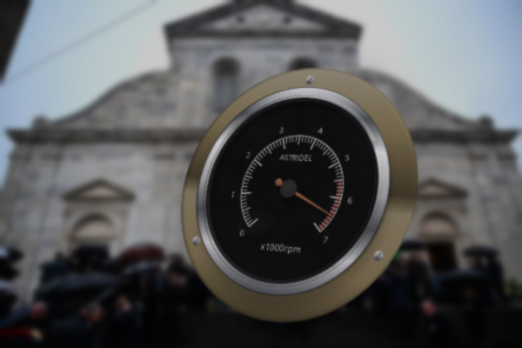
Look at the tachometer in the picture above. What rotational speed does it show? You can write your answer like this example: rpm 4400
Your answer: rpm 6500
